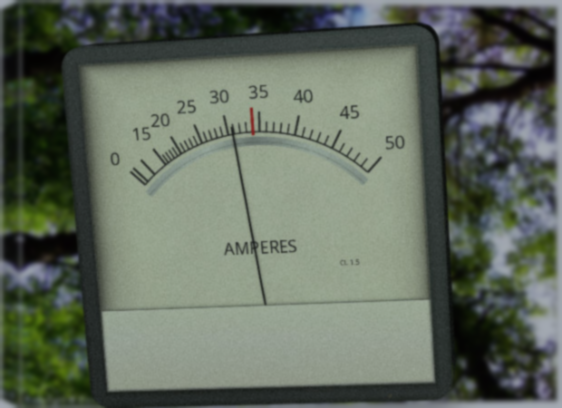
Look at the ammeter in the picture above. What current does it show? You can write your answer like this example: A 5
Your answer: A 31
